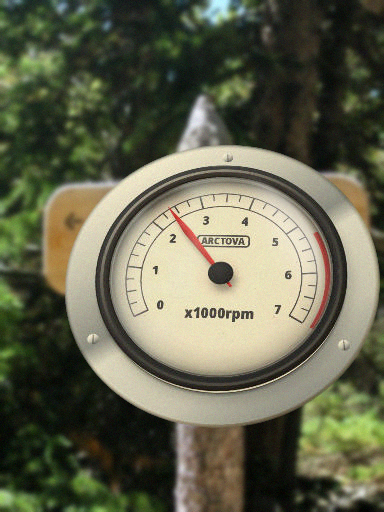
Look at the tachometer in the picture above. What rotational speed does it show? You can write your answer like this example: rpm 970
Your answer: rpm 2375
